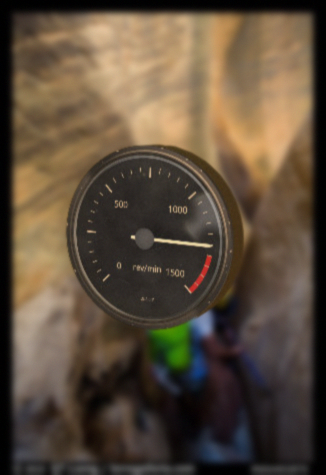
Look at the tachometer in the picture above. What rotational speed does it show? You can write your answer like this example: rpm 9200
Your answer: rpm 1250
